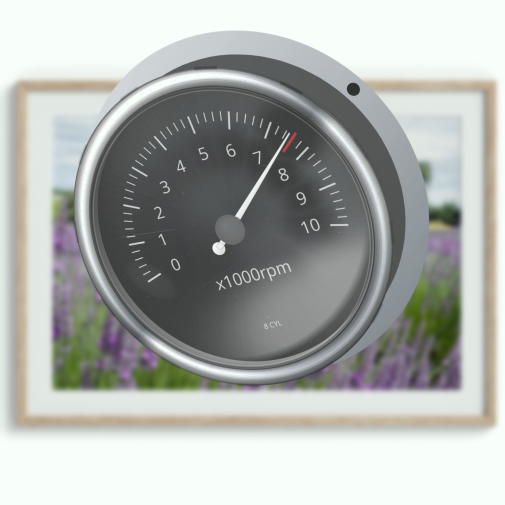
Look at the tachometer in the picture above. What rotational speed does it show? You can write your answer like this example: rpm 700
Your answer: rpm 7500
